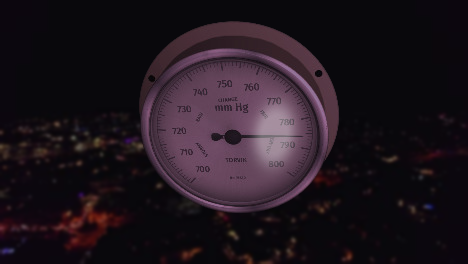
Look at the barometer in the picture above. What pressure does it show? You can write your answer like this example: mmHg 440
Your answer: mmHg 785
